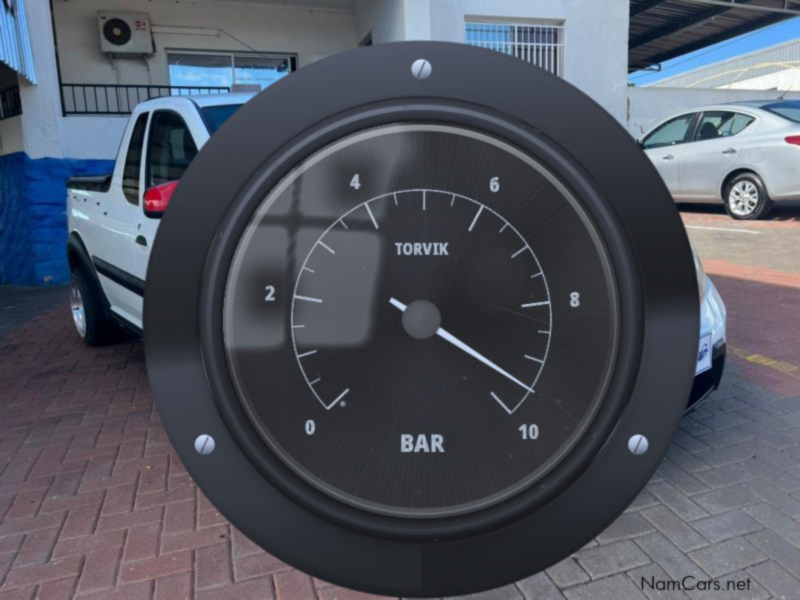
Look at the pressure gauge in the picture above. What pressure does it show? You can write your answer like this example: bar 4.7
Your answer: bar 9.5
